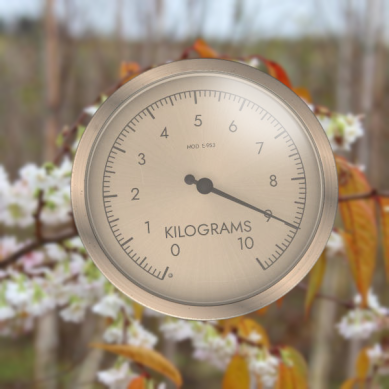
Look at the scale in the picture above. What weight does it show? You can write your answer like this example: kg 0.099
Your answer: kg 9
